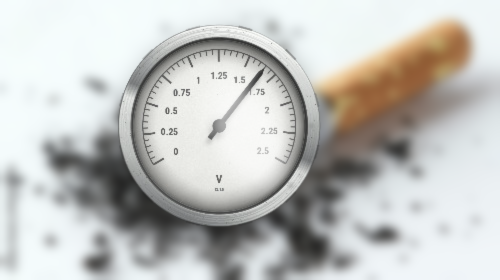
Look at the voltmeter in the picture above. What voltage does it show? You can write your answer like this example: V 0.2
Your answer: V 1.65
